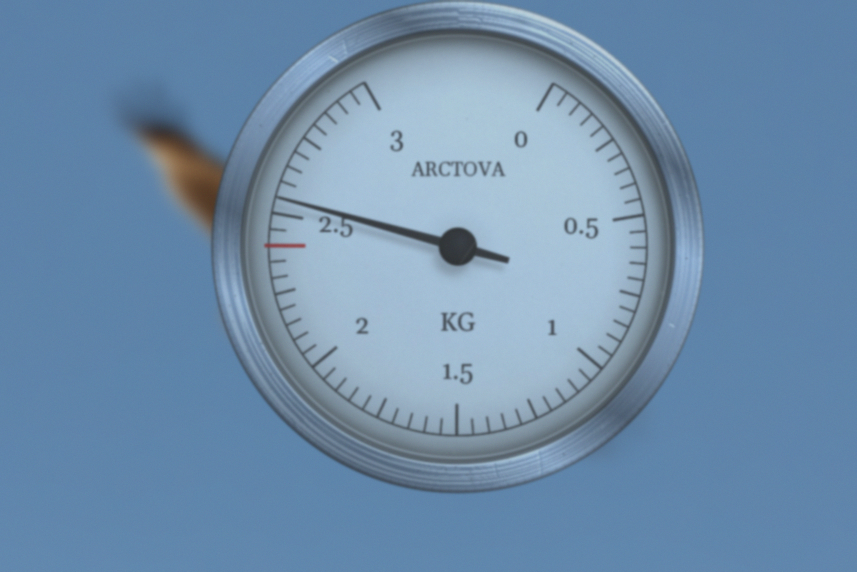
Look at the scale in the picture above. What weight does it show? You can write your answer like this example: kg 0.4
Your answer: kg 2.55
